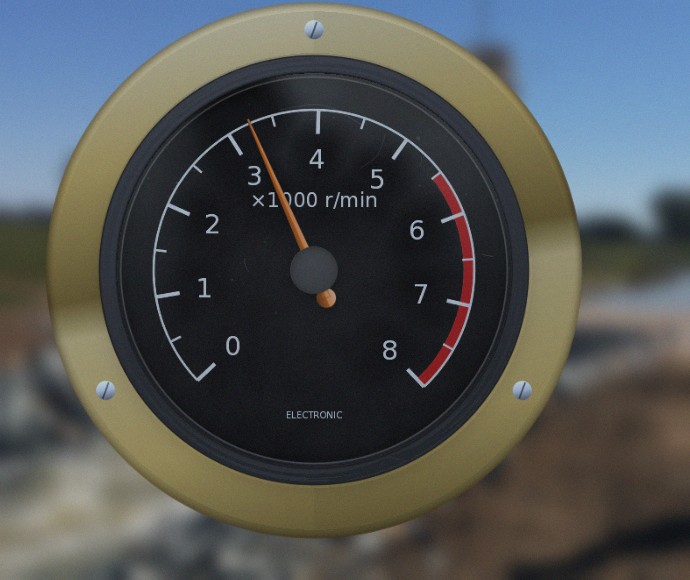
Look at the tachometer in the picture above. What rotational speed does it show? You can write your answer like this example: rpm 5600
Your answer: rpm 3250
